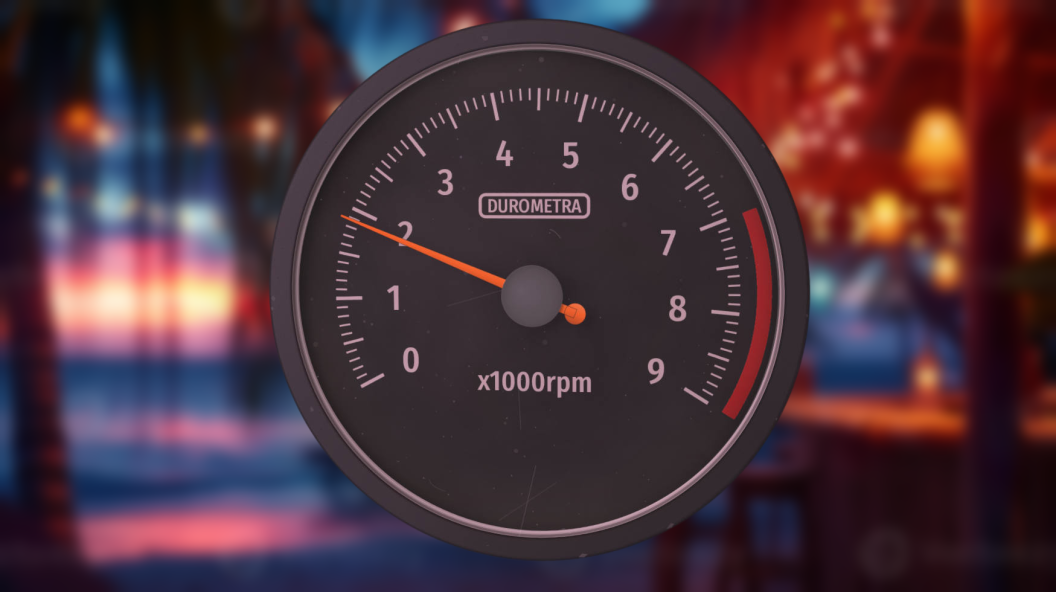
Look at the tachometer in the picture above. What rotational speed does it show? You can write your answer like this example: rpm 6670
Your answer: rpm 1900
